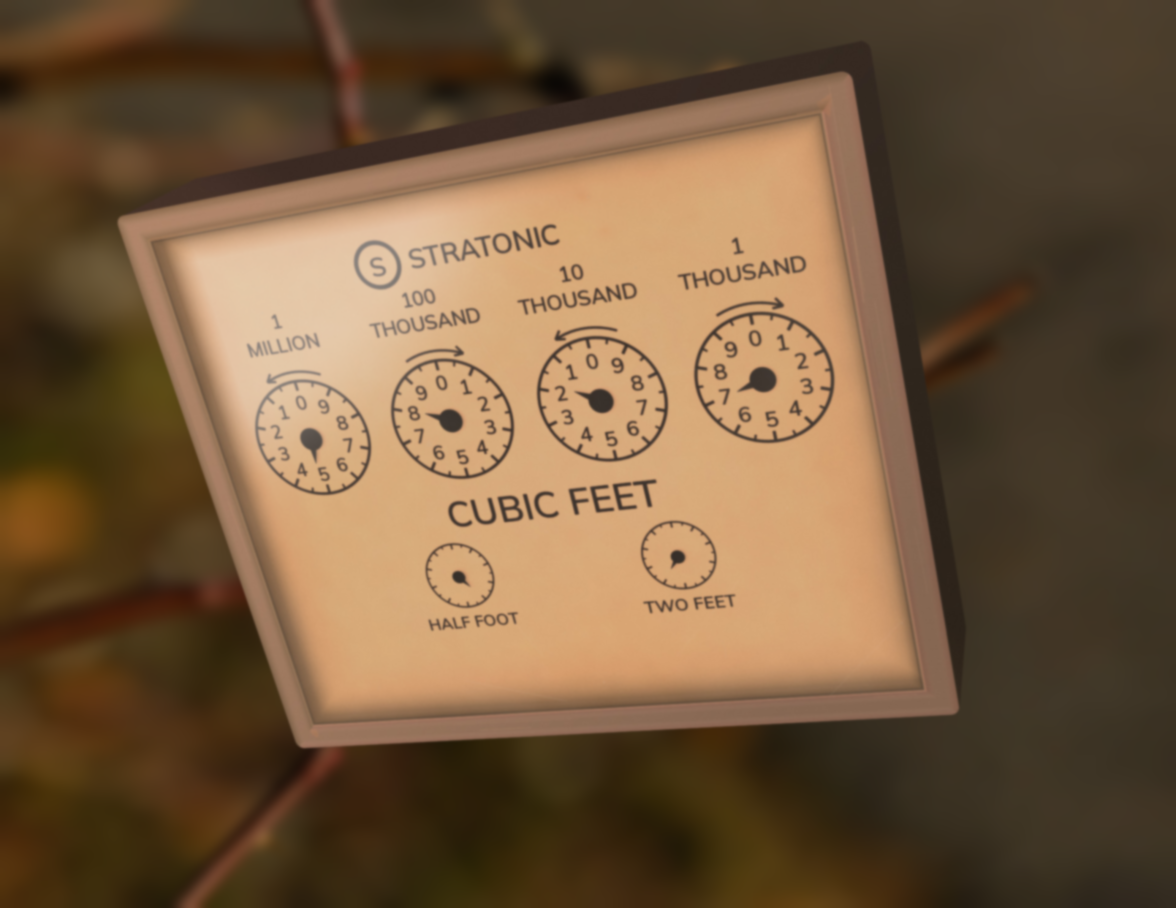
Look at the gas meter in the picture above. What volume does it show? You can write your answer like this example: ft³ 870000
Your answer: ft³ 481700
